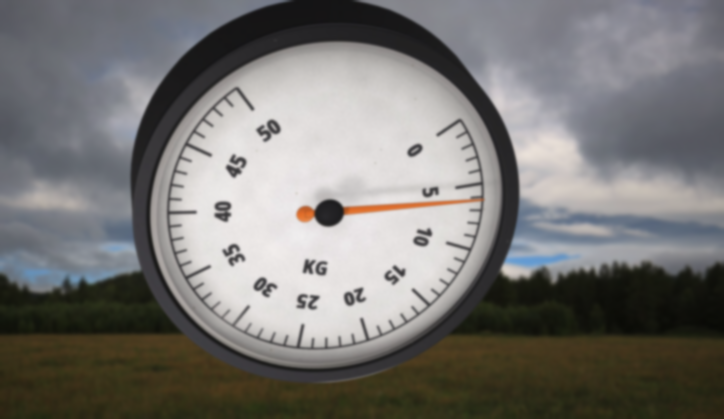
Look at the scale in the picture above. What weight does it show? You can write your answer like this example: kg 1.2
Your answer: kg 6
